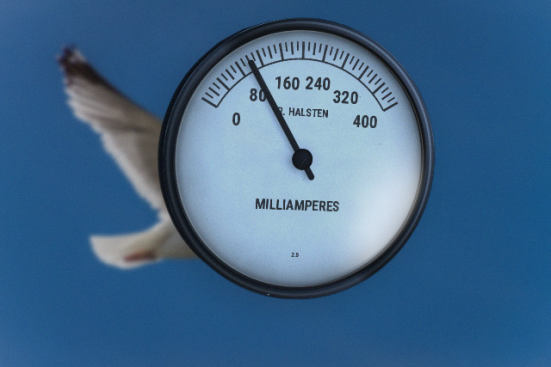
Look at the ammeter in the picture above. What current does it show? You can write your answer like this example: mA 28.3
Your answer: mA 100
